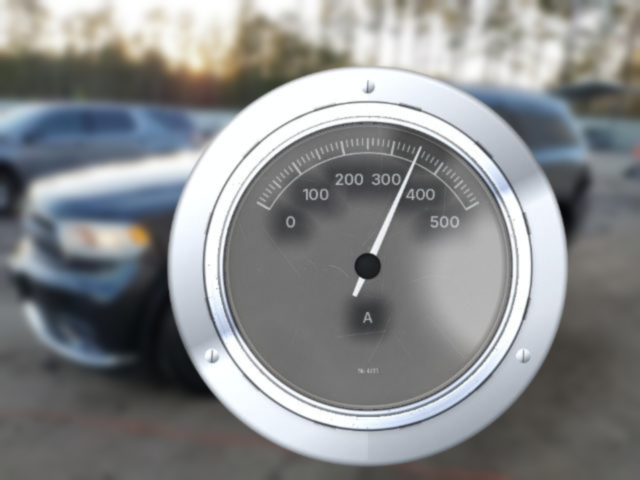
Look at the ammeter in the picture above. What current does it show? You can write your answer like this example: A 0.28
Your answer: A 350
